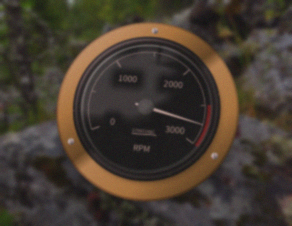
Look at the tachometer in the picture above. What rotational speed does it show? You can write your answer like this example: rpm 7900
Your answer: rpm 2750
